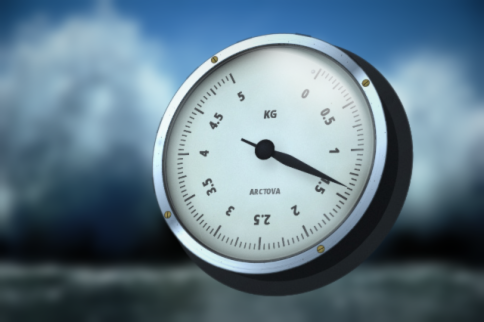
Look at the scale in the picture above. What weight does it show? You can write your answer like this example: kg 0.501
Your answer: kg 1.4
